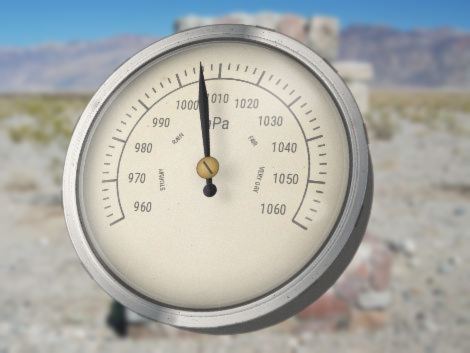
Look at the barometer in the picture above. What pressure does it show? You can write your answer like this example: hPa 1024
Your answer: hPa 1006
